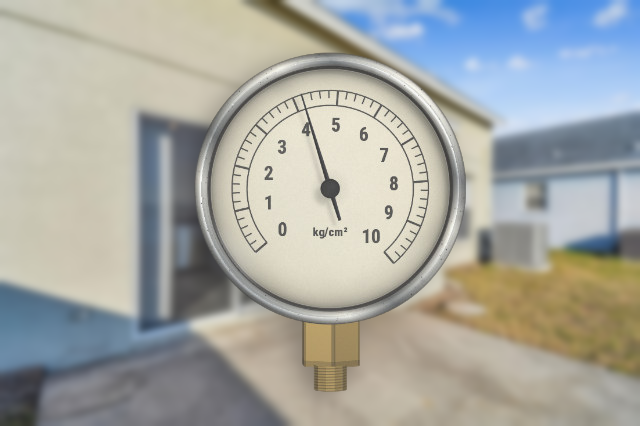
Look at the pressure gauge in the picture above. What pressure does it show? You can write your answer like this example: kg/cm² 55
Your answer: kg/cm² 4.2
